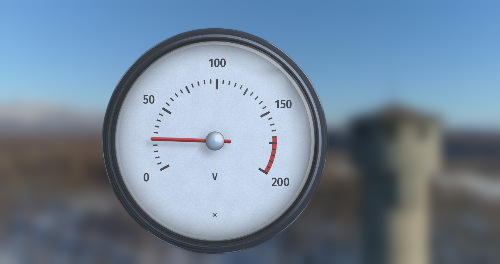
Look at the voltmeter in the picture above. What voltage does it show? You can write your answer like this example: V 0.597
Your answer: V 25
